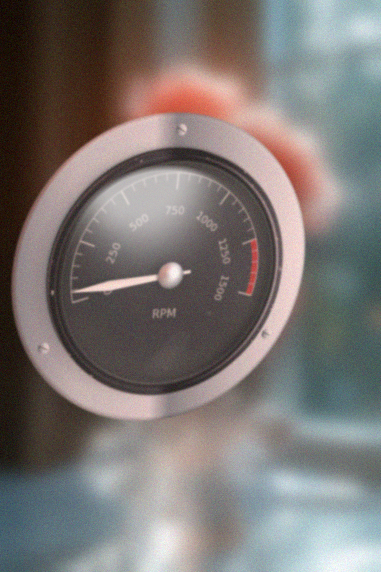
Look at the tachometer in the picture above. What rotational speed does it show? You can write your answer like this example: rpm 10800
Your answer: rpm 50
